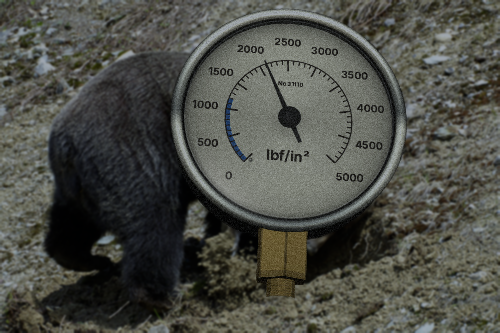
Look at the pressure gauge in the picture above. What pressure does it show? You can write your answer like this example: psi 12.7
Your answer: psi 2100
